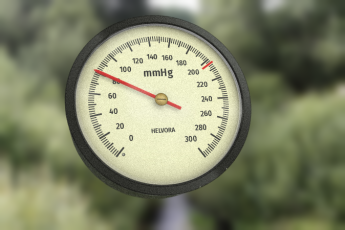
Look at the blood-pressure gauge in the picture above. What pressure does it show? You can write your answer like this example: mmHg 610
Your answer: mmHg 80
